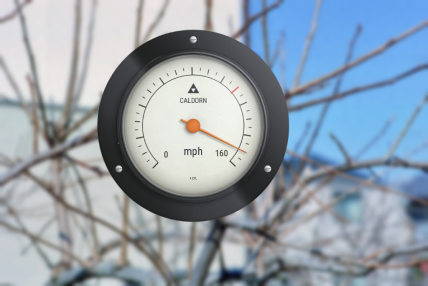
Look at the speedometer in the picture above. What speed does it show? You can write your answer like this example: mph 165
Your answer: mph 150
